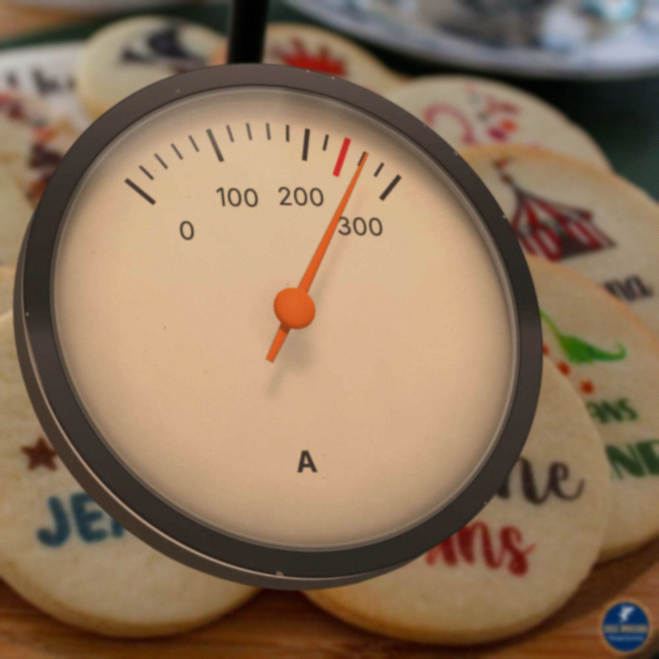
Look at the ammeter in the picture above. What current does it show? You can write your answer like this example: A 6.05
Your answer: A 260
